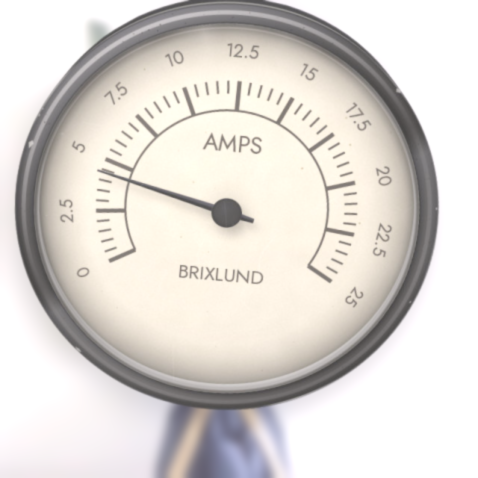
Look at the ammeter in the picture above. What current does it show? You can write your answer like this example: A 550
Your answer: A 4.5
